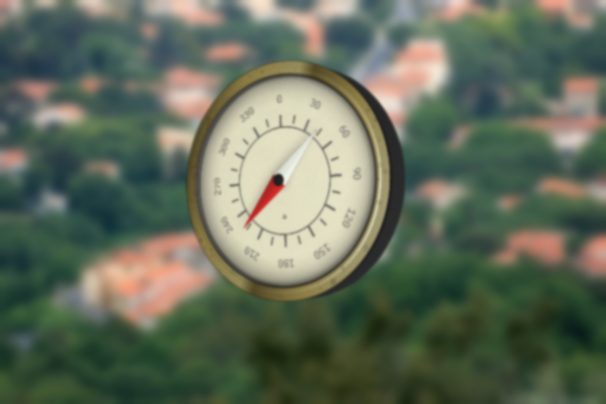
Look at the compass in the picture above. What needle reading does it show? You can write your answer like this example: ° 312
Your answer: ° 225
